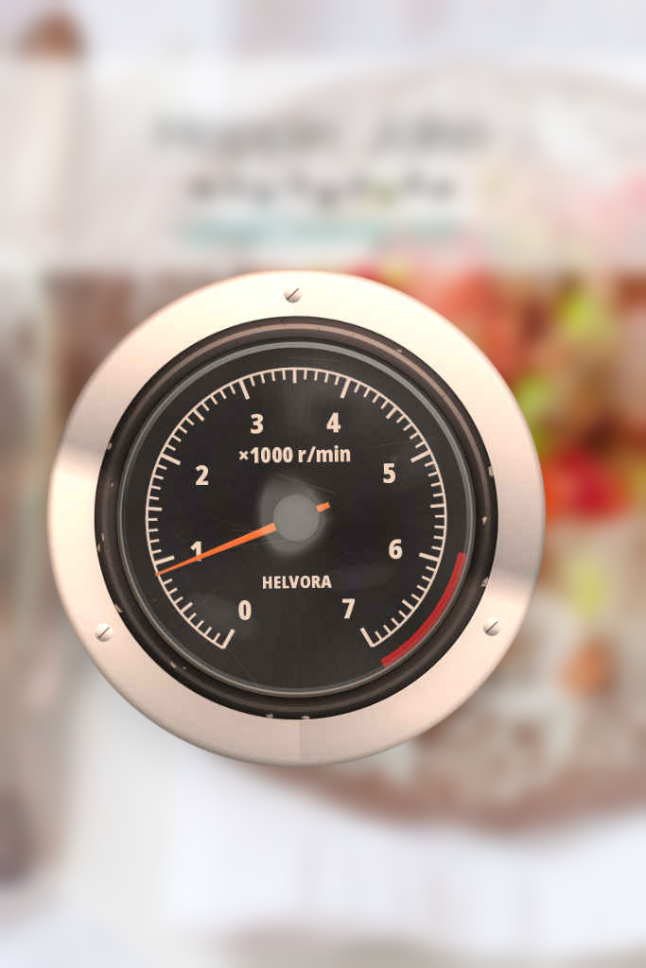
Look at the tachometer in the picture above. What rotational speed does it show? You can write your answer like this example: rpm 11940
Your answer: rpm 900
